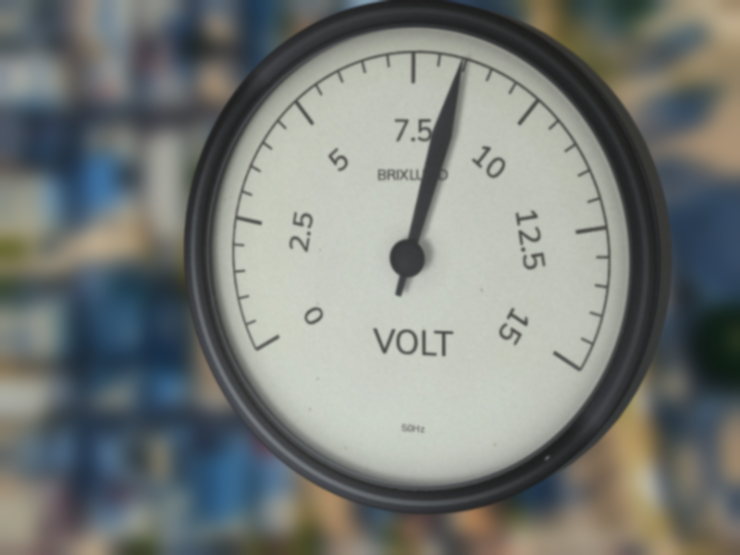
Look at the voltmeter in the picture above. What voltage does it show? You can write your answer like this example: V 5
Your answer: V 8.5
